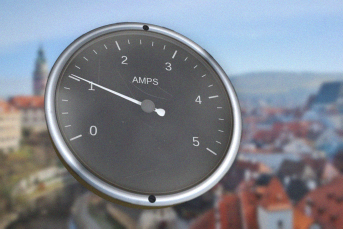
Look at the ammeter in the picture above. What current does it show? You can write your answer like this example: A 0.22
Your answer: A 1
